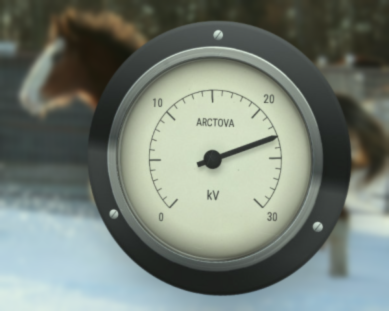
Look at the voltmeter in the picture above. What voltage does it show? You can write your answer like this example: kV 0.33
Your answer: kV 23
